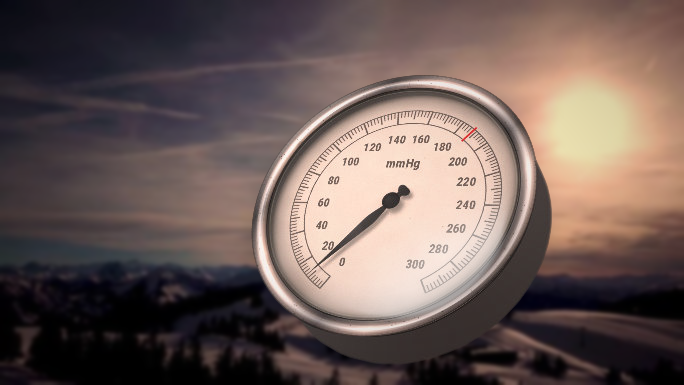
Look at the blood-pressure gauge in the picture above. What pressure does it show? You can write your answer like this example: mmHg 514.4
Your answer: mmHg 10
